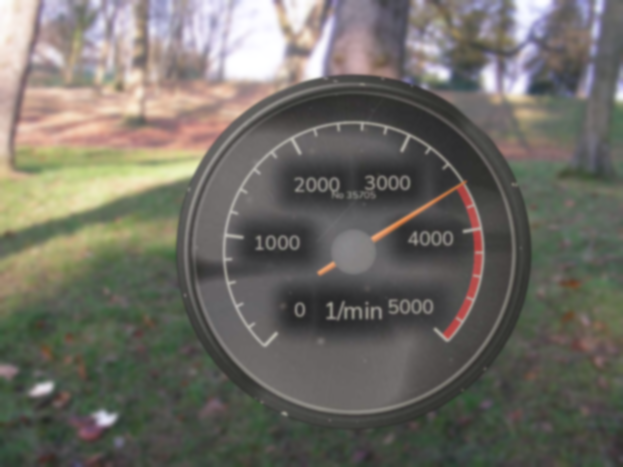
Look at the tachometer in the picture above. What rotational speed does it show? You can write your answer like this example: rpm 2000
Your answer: rpm 3600
